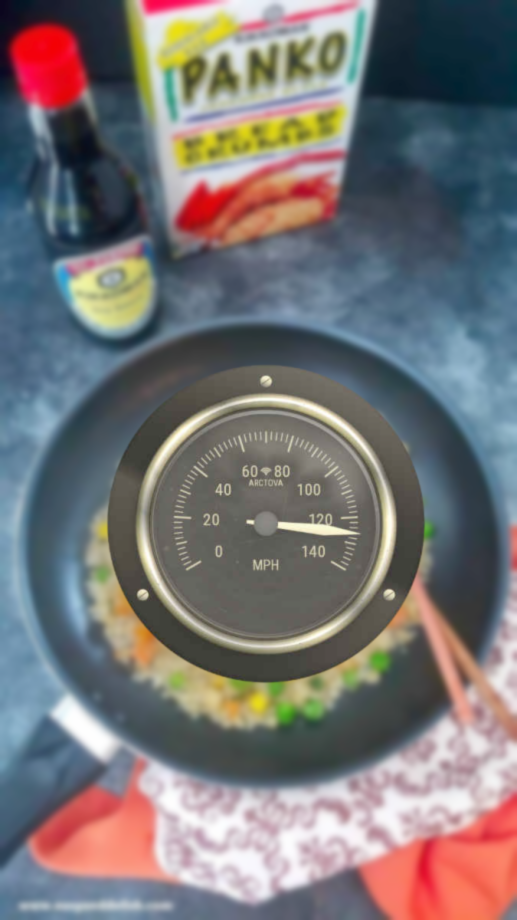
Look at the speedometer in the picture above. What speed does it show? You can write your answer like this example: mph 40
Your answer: mph 126
